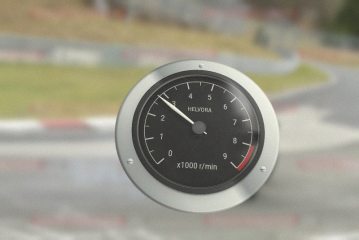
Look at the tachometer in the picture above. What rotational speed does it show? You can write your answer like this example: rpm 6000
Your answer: rpm 2750
